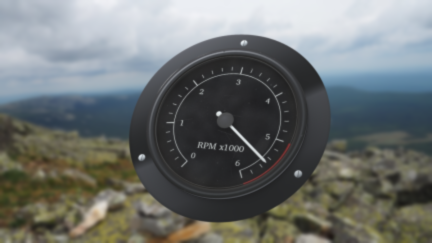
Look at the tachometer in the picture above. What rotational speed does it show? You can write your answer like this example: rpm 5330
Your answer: rpm 5500
